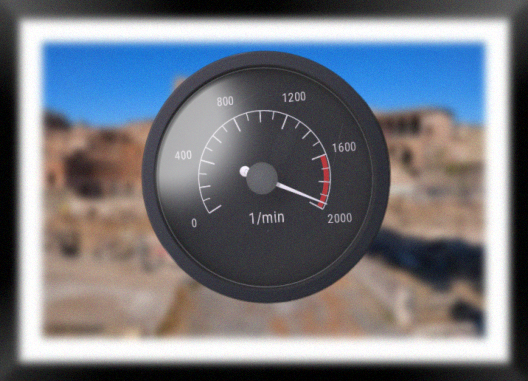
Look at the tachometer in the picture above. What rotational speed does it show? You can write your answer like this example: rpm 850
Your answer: rpm 1950
